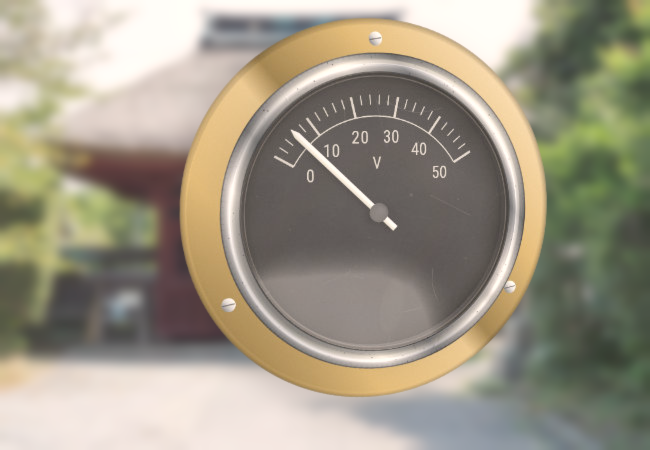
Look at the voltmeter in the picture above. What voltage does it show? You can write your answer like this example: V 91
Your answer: V 6
